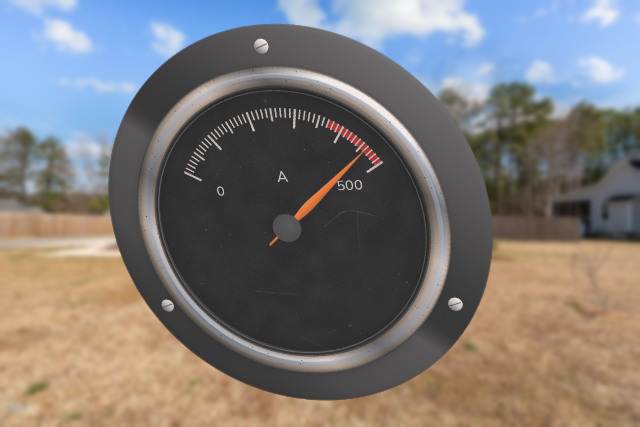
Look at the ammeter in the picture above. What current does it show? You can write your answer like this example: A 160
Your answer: A 460
